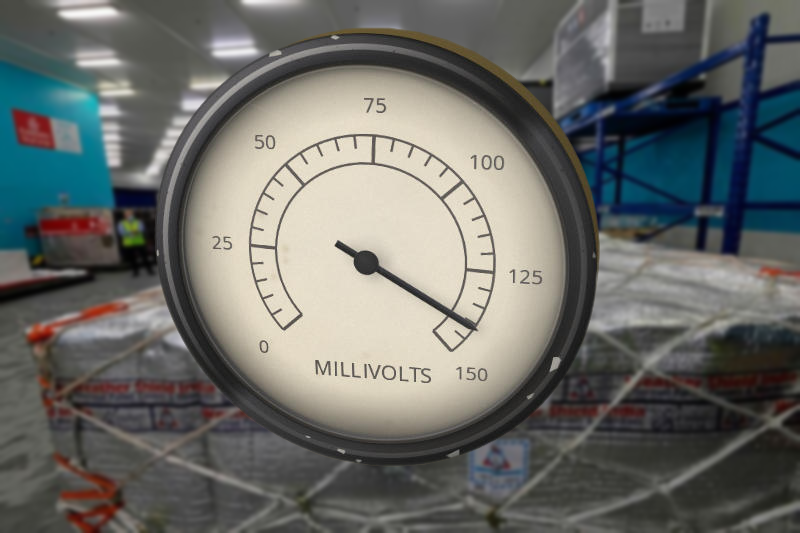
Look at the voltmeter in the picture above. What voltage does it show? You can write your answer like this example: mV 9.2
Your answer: mV 140
